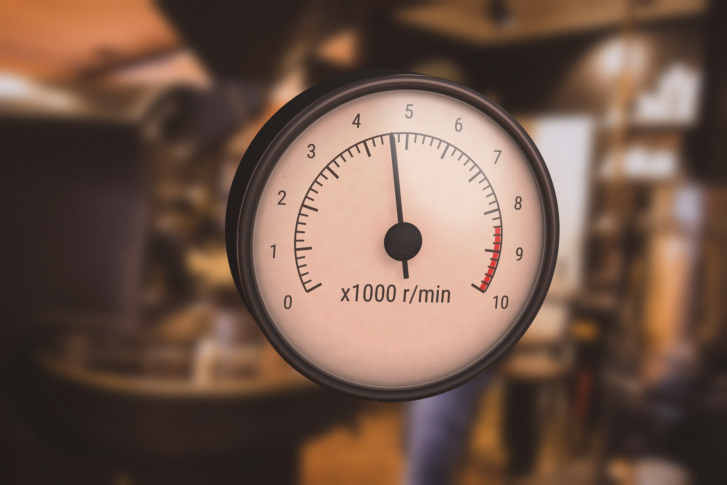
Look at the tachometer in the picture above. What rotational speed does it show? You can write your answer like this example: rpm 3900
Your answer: rpm 4600
